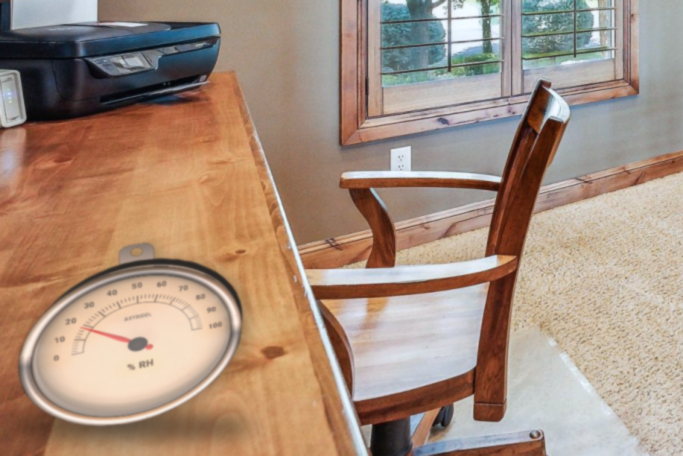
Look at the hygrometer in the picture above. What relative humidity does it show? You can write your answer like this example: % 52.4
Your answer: % 20
